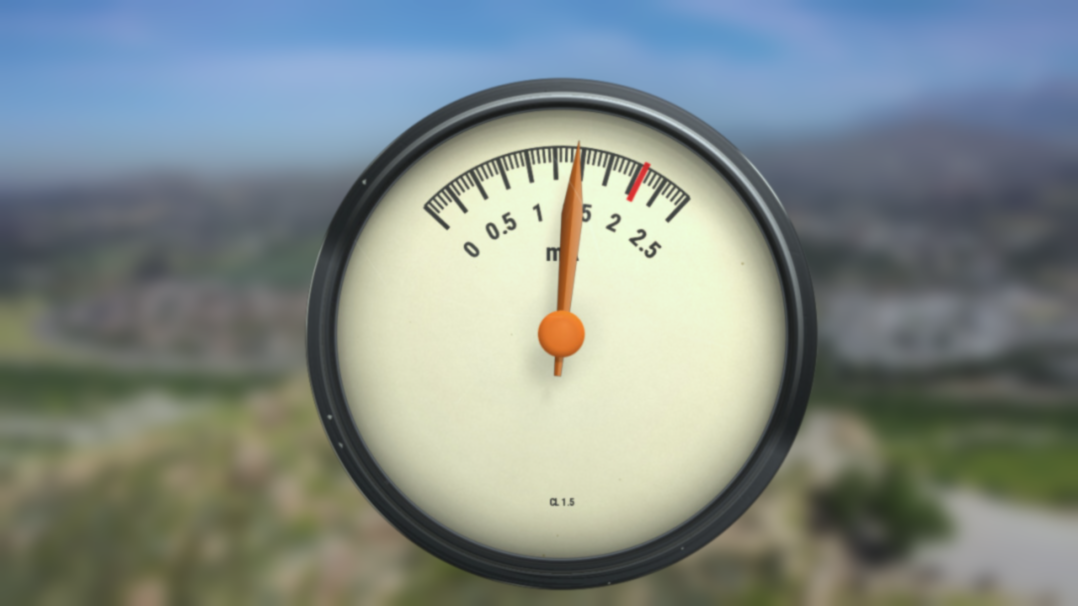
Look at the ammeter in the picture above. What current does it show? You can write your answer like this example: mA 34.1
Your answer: mA 1.45
